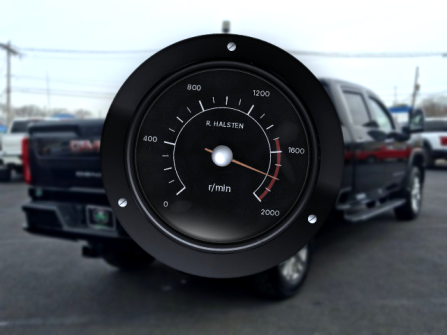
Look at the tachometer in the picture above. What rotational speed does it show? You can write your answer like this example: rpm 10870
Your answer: rpm 1800
